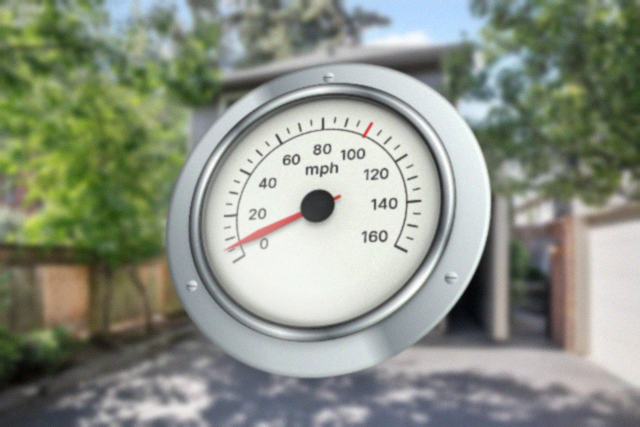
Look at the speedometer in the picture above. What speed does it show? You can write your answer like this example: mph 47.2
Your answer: mph 5
